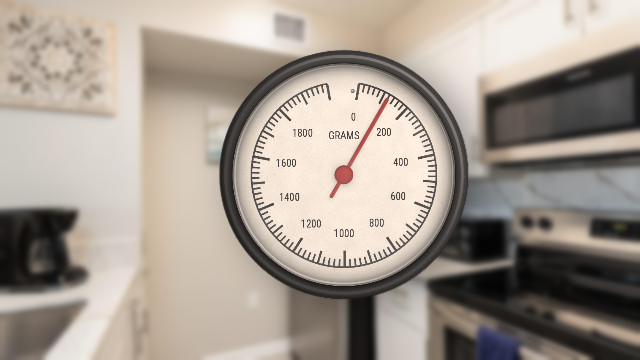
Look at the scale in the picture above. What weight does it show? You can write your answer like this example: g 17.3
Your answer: g 120
